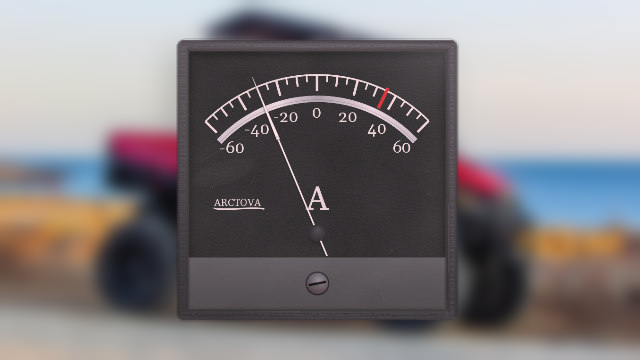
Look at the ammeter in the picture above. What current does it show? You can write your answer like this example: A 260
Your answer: A -30
